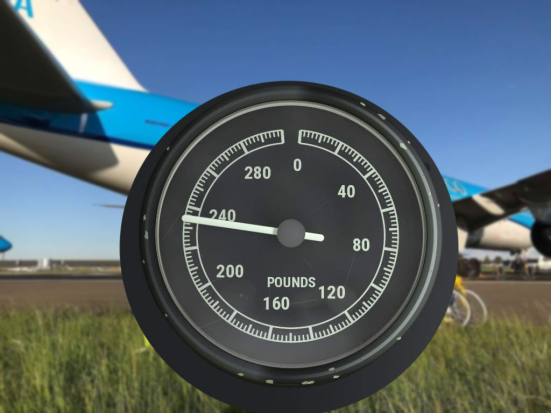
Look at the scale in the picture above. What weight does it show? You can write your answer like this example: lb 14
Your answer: lb 234
